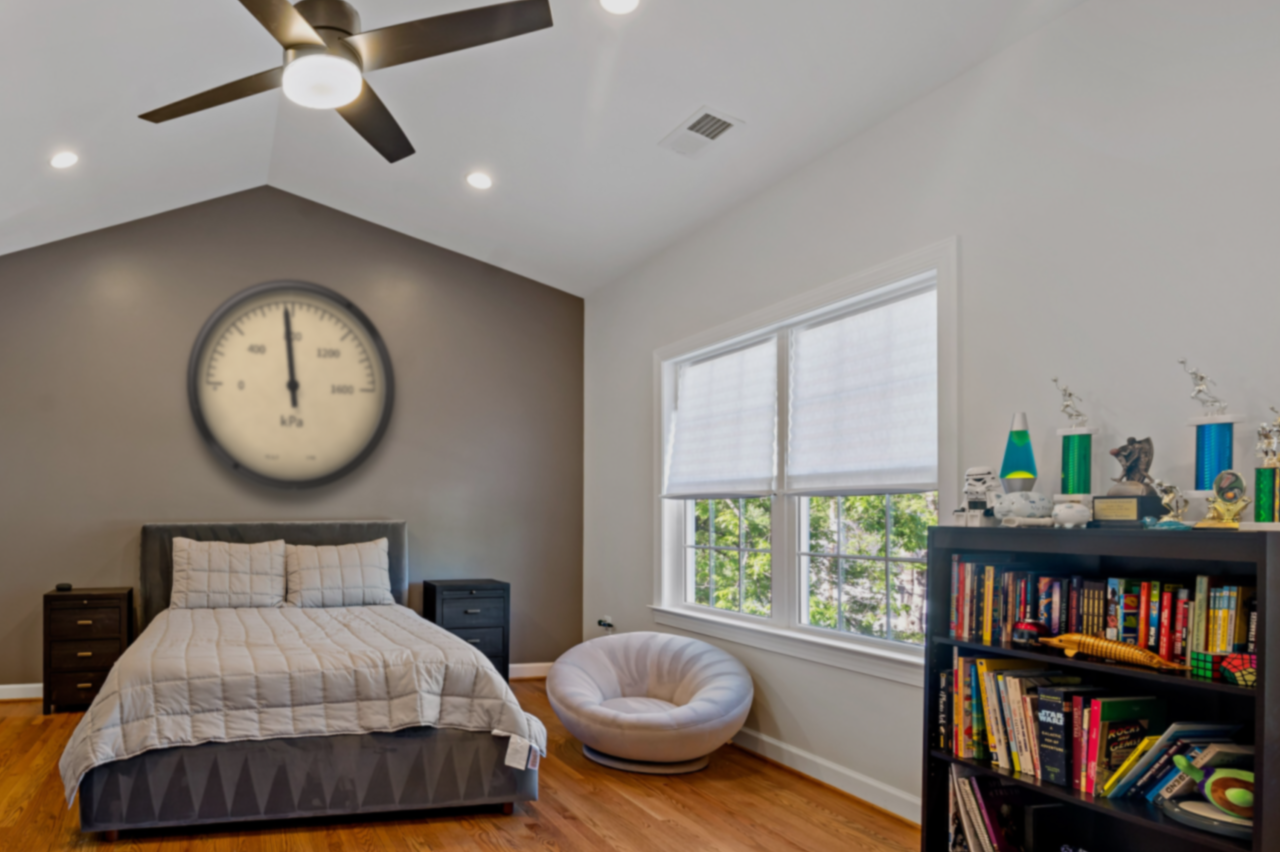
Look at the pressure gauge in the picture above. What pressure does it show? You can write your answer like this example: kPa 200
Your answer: kPa 750
